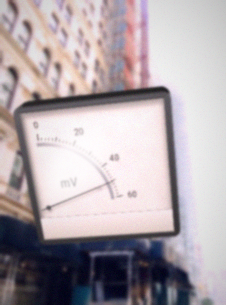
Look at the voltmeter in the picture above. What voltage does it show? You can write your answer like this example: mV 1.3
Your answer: mV 50
